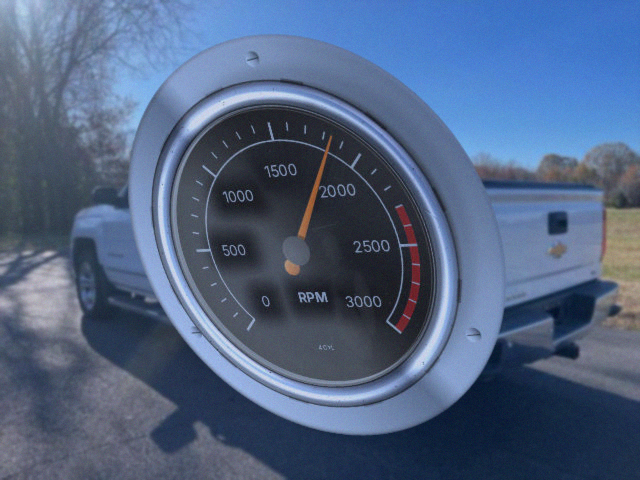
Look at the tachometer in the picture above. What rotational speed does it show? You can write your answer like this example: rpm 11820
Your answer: rpm 1850
